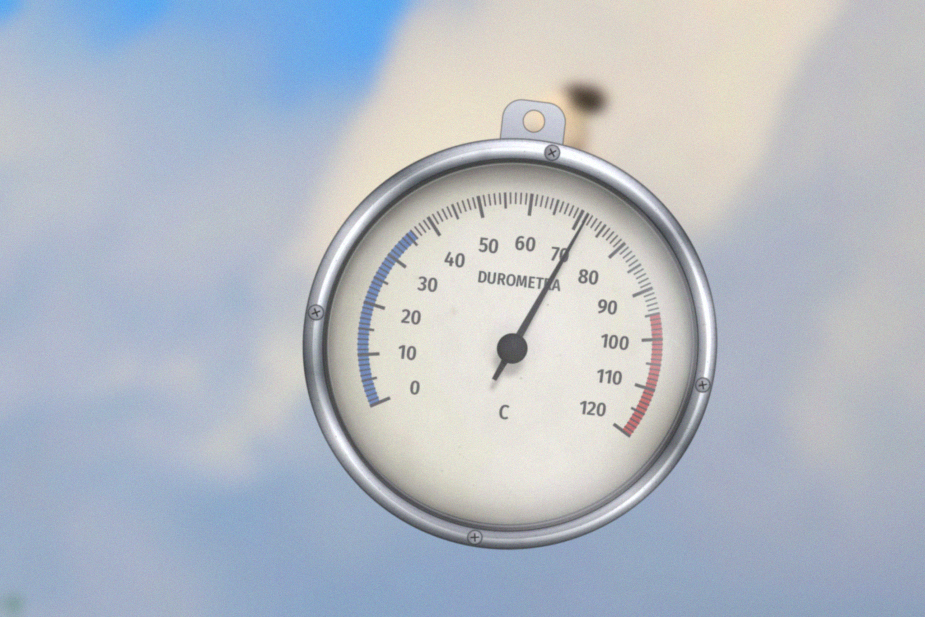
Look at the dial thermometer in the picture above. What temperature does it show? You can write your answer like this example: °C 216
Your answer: °C 71
